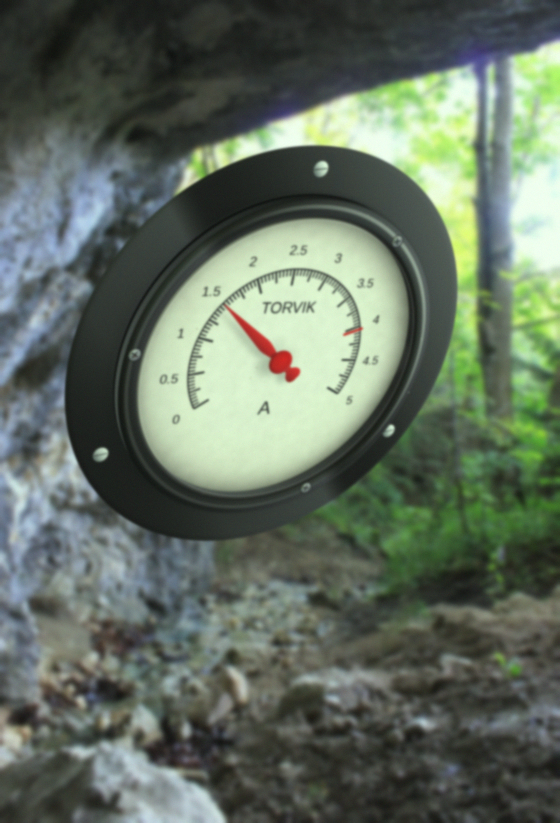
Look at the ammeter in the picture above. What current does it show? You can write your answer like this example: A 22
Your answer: A 1.5
